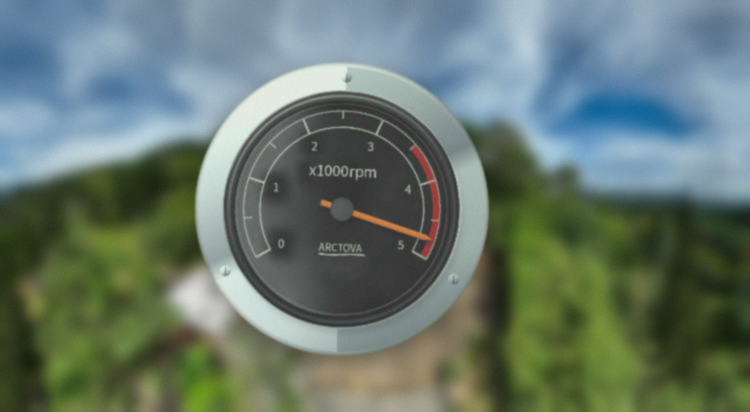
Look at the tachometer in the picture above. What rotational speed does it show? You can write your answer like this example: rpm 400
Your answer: rpm 4750
